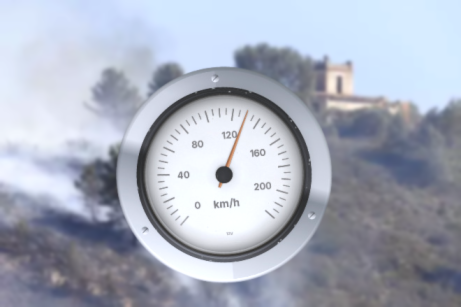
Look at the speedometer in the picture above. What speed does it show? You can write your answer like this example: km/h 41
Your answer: km/h 130
